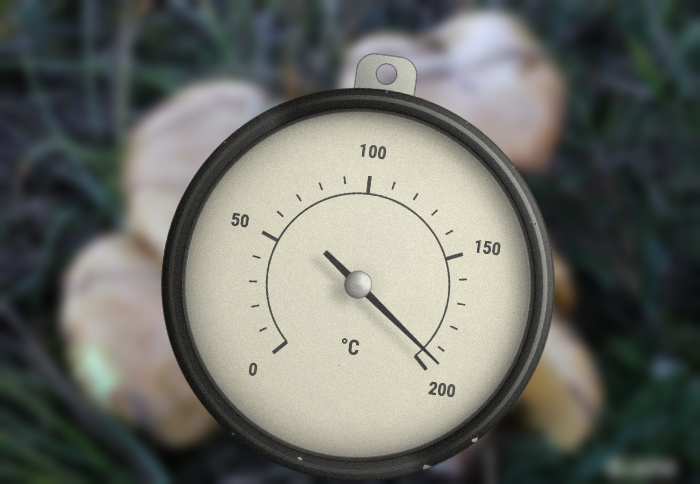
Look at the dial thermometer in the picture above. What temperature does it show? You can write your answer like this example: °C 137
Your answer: °C 195
